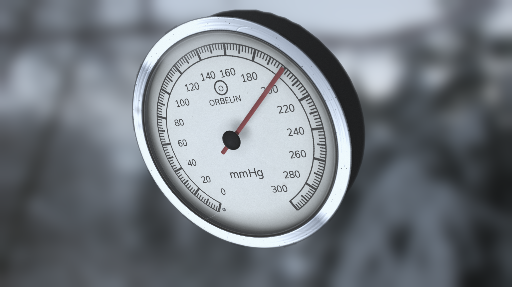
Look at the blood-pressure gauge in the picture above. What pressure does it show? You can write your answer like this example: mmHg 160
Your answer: mmHg 200
